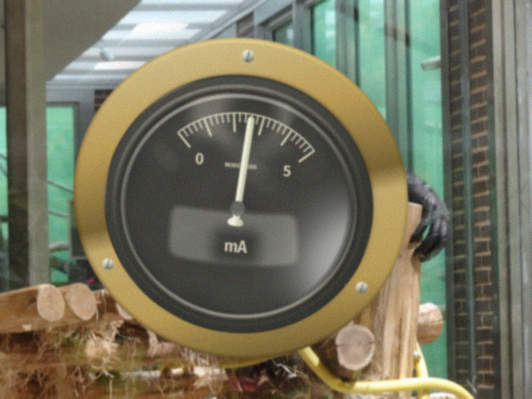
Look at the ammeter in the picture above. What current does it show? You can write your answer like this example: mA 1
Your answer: mA 2.6
